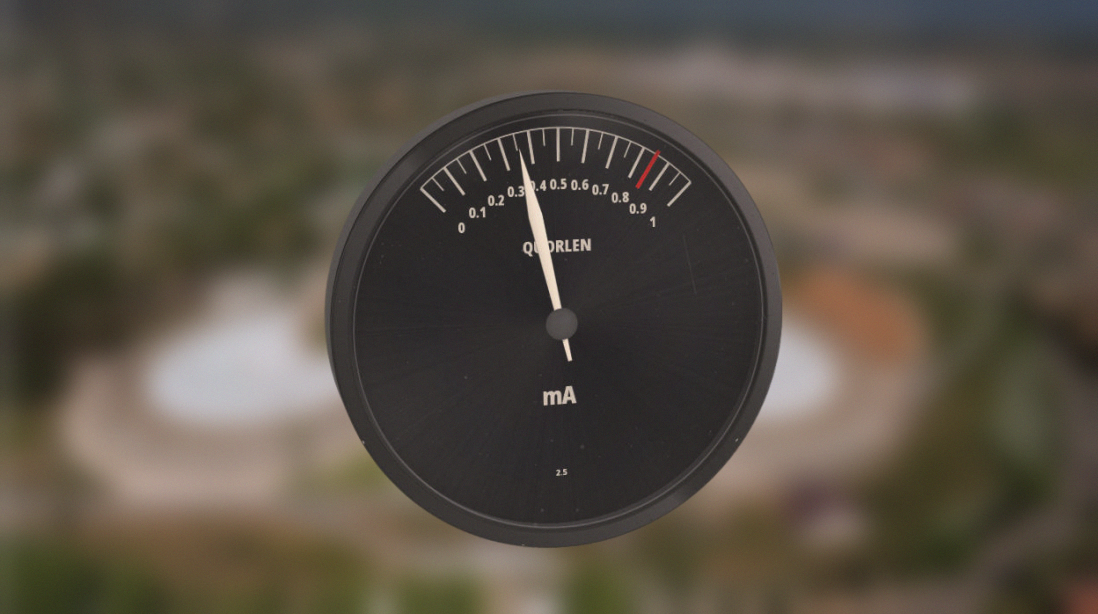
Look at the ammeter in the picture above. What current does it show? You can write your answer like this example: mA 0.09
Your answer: mA 0.35
